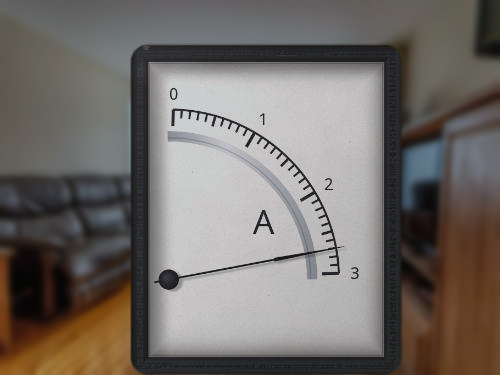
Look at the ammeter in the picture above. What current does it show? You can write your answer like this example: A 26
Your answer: A 2.7
